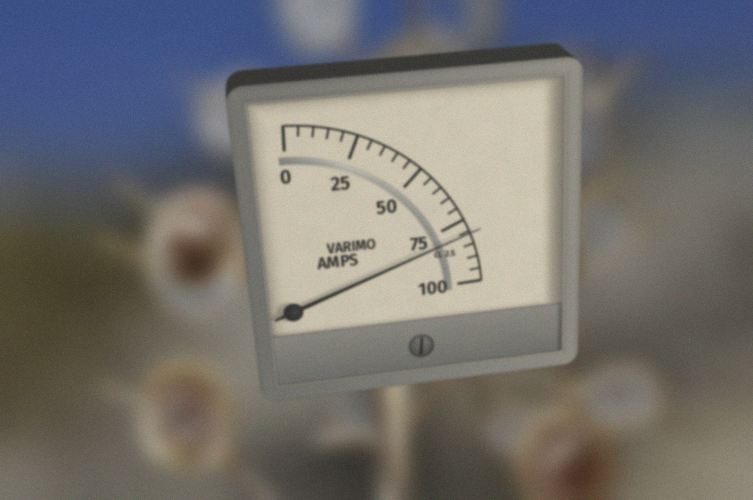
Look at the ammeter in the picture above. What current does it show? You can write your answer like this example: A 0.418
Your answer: A 80
